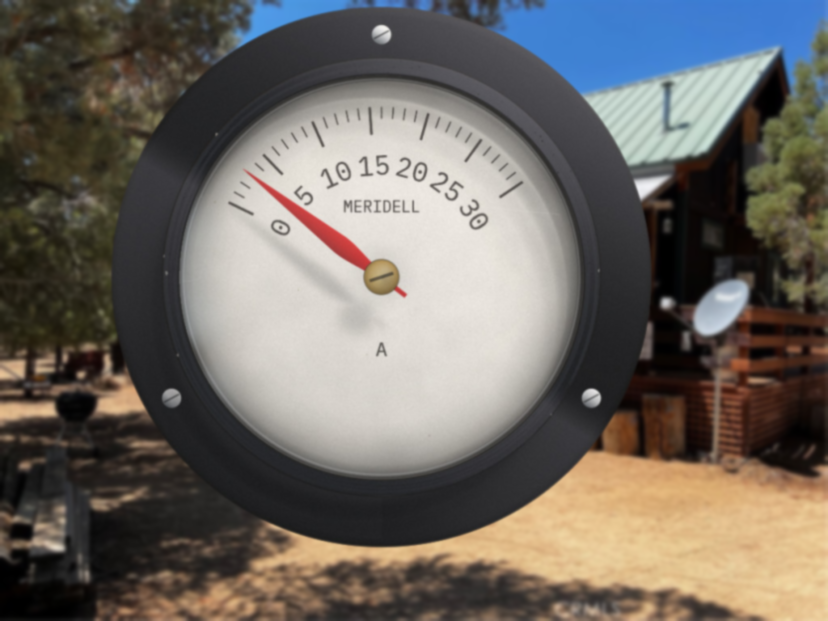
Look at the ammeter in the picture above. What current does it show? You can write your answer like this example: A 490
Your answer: A 3
